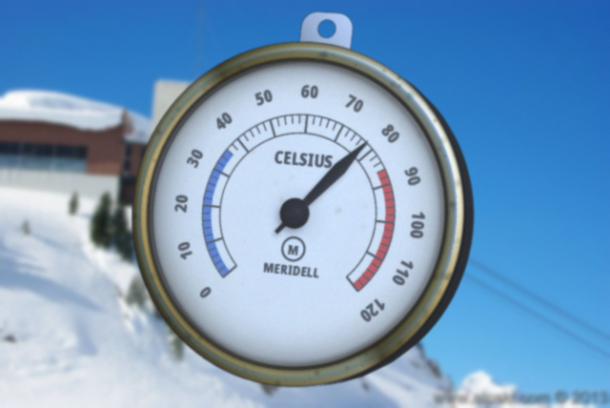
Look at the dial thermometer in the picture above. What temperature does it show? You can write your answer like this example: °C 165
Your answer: °C 78
